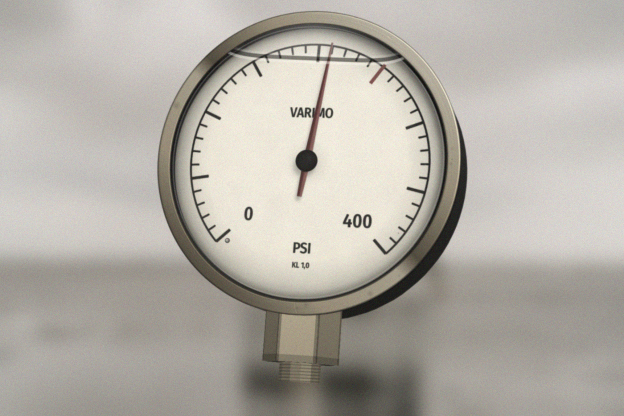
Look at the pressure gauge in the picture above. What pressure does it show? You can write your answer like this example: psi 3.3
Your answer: psi 210
